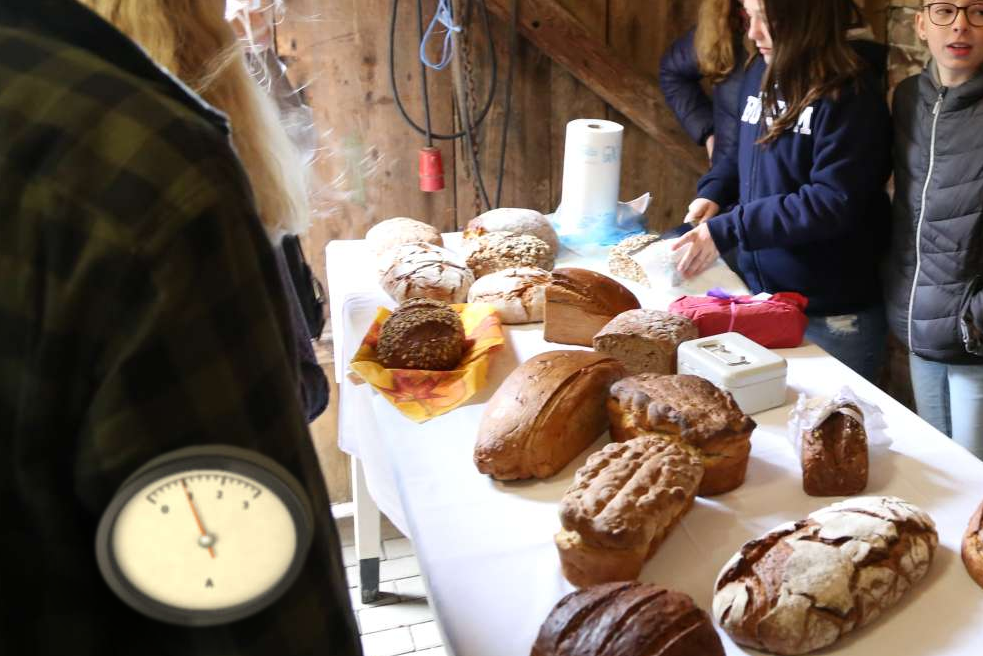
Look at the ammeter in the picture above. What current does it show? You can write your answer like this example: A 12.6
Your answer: A 1
